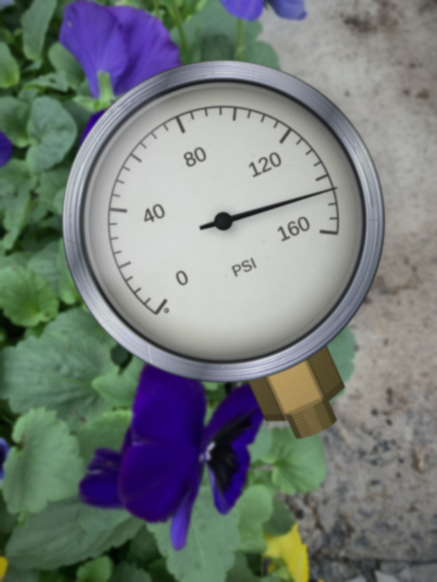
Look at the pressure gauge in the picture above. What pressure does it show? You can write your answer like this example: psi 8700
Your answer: psi 145
